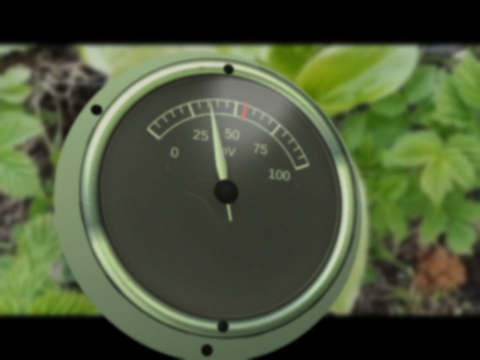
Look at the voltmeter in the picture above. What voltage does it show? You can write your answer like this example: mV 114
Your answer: mV 35
